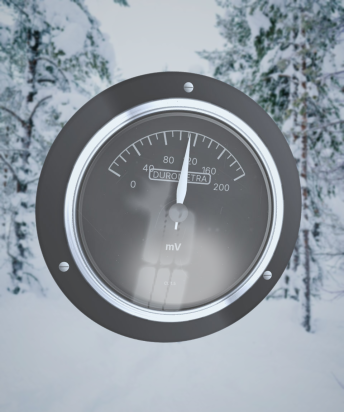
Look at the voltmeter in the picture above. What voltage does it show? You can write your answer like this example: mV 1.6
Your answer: mV 110
